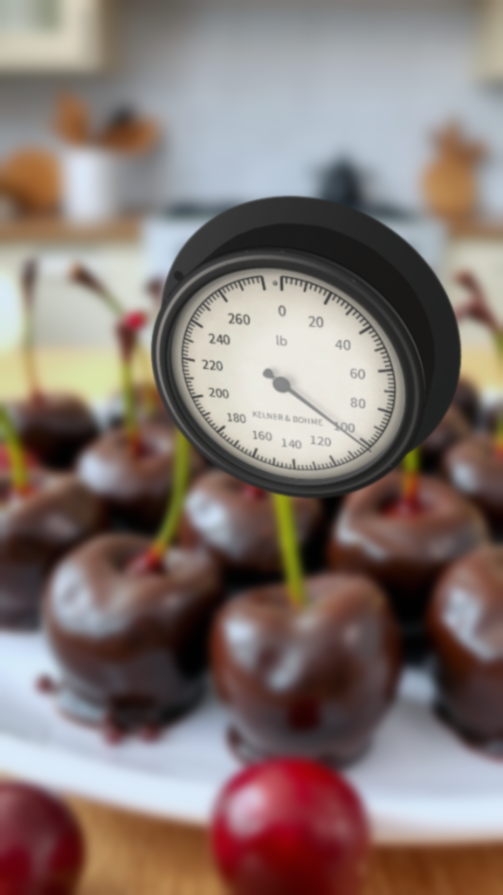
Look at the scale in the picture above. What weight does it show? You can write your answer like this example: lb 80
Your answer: lb 100
